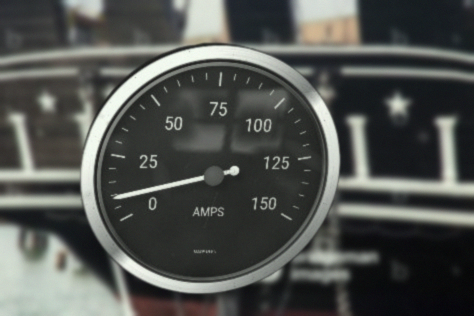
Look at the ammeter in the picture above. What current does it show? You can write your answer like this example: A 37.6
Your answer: A 10
